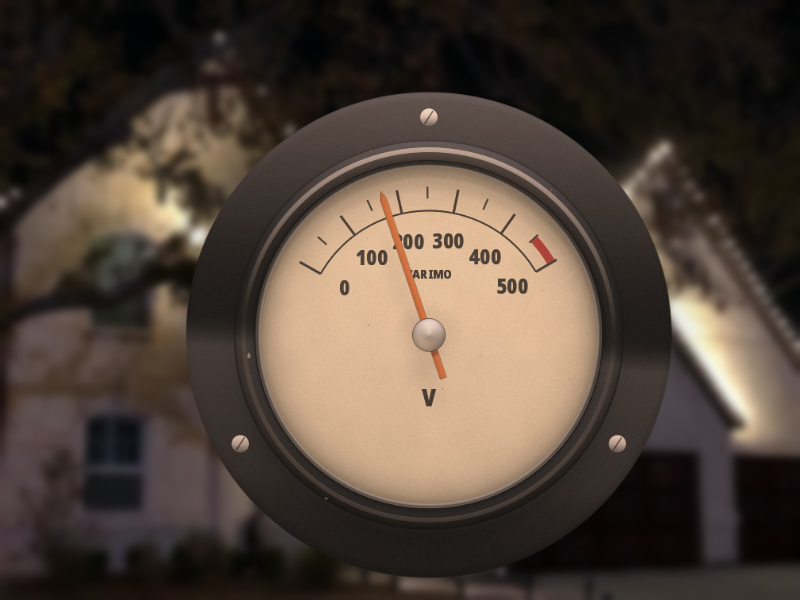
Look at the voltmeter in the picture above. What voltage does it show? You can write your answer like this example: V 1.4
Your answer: V 175
